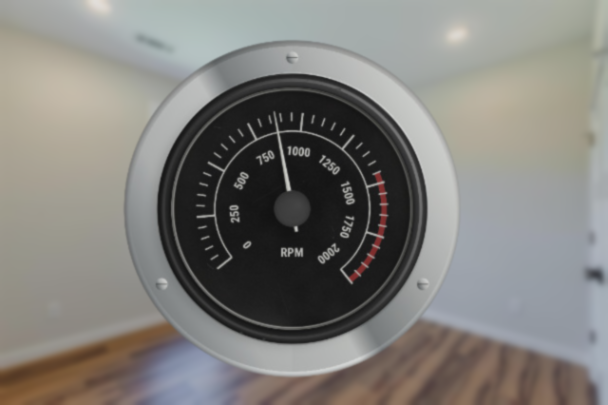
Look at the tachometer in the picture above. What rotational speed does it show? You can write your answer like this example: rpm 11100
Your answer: rpm 875
